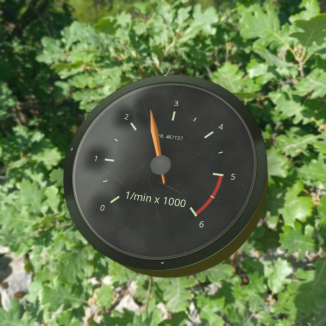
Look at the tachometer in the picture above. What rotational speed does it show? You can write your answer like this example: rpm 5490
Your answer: rpm 2500
